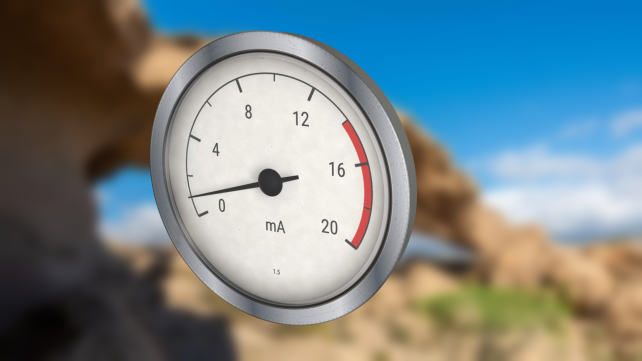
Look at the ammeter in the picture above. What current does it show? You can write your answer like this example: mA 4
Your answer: mA 1
